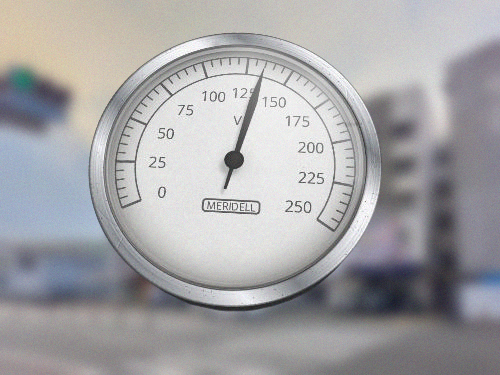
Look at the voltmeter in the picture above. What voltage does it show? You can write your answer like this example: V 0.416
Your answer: V 135
